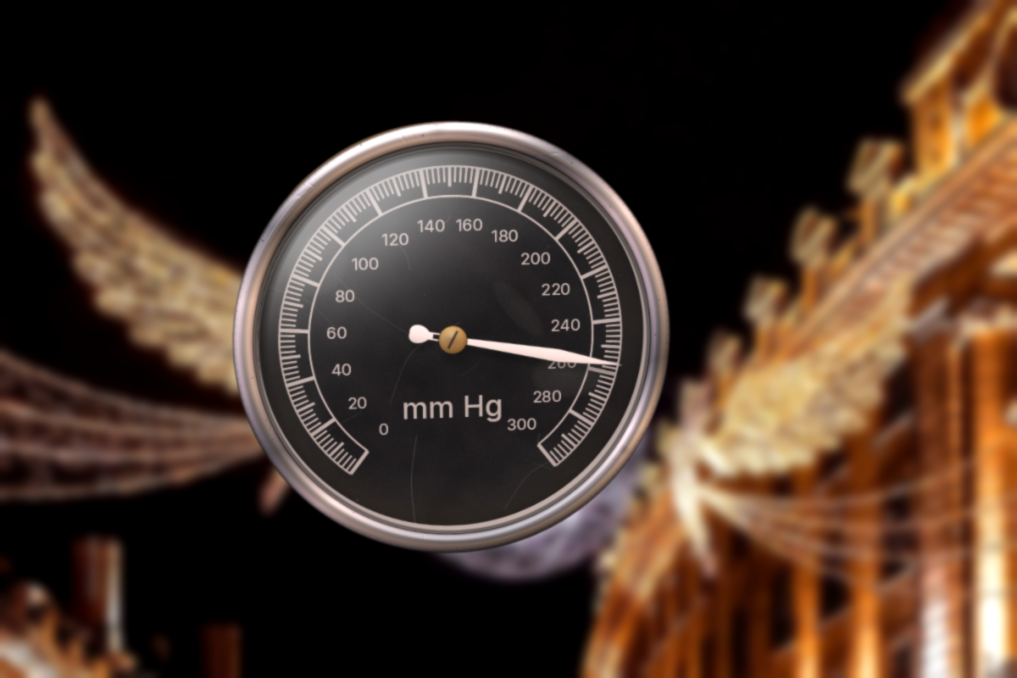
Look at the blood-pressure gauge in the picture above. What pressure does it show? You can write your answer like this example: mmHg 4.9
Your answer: mmHg 256
